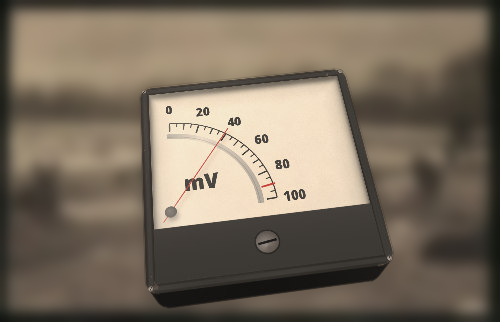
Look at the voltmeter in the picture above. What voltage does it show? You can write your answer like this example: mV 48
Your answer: mV 40
